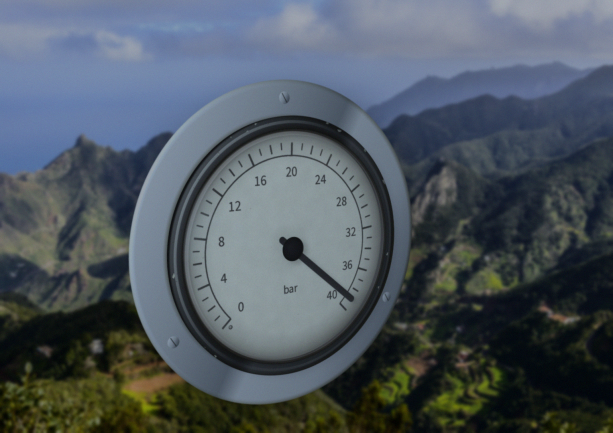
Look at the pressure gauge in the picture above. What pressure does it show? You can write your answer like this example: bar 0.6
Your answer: bar 39
